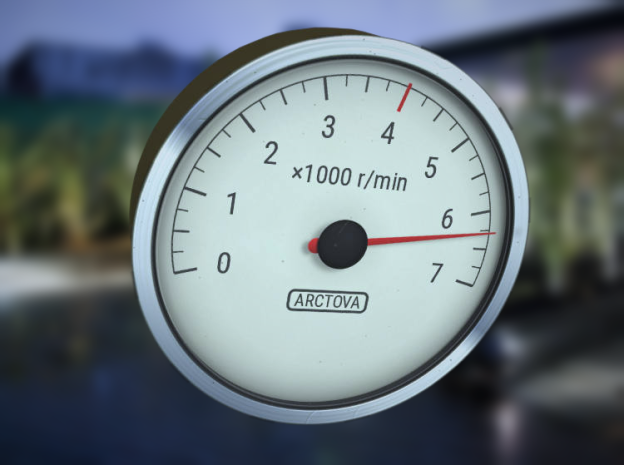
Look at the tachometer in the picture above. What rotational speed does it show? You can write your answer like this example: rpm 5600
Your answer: rpm 6250
